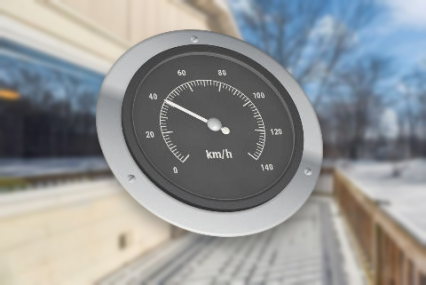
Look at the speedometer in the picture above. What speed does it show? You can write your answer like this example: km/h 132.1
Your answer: km/h 40
